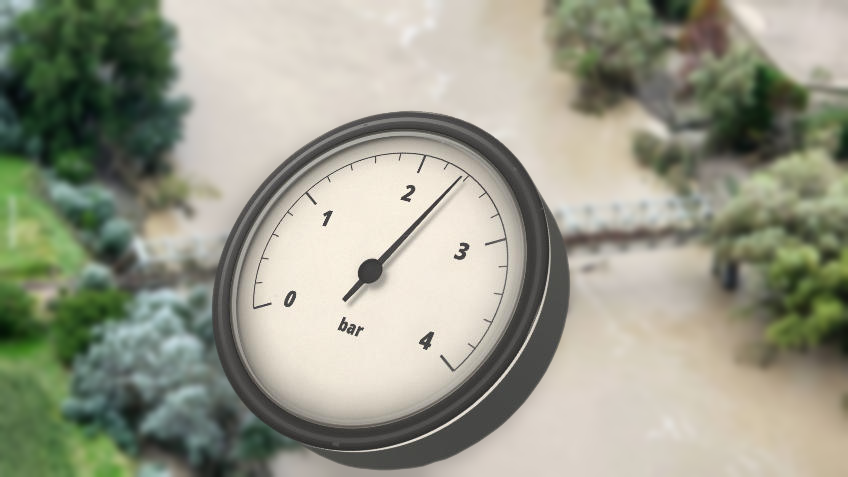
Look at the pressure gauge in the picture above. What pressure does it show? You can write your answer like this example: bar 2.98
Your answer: bar 2.4
